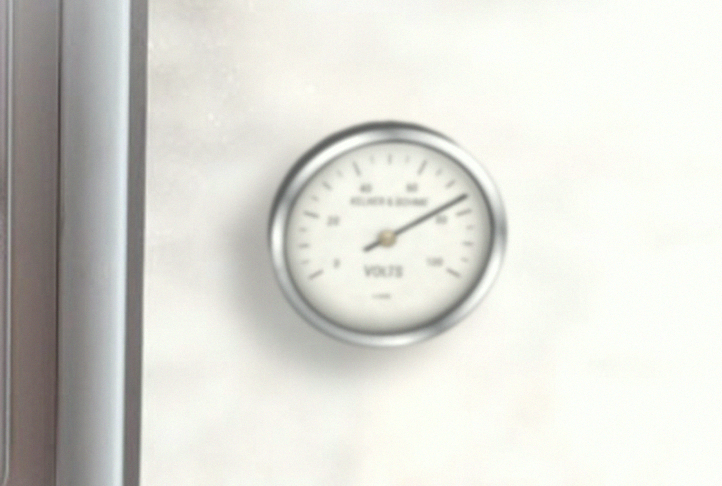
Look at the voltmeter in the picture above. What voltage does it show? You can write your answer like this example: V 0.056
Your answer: V 75
